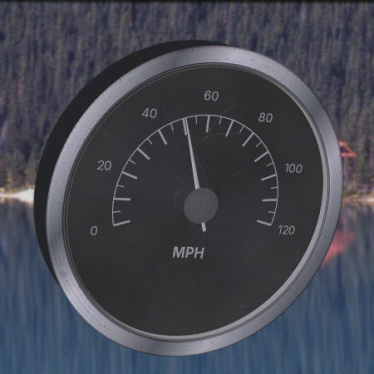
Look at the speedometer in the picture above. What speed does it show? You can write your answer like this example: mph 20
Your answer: mph 50
